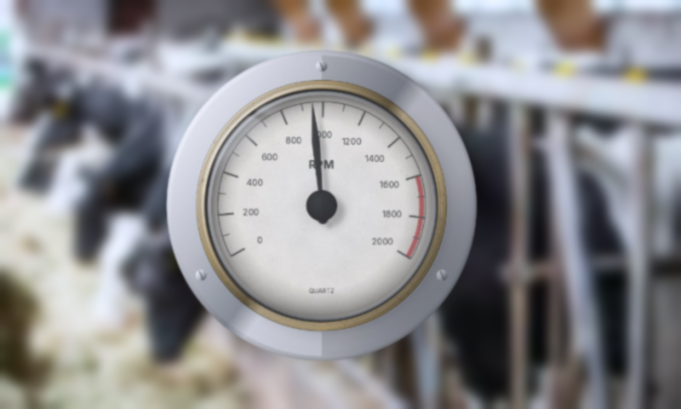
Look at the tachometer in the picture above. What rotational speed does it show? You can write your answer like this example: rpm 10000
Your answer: rpm 950
